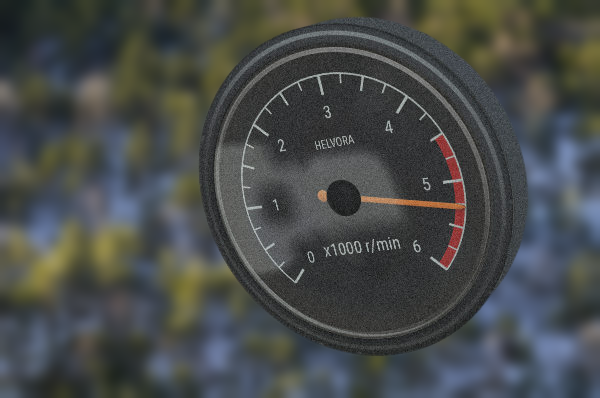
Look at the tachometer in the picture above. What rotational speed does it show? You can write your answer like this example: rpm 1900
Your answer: rpm 5250
